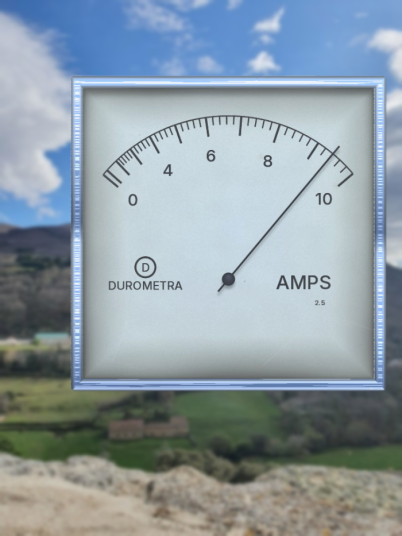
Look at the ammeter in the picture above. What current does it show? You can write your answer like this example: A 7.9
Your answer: A 9.4
